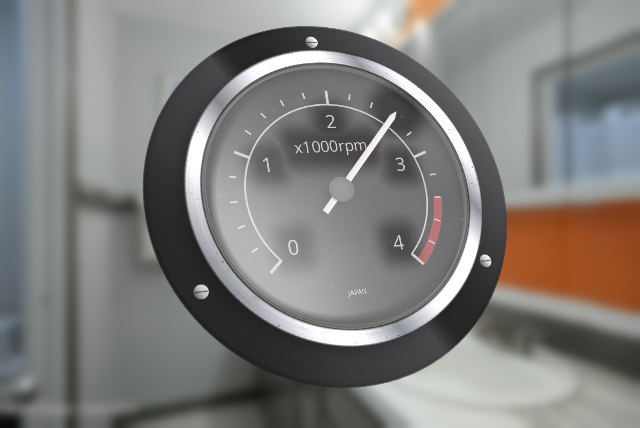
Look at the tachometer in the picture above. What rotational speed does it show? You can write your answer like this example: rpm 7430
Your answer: rpm 2600
